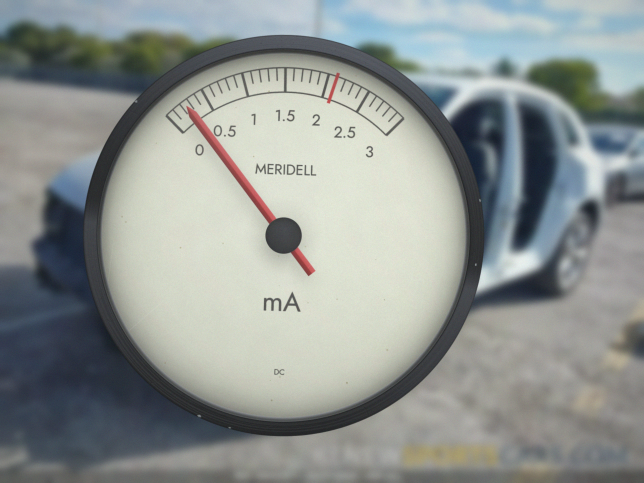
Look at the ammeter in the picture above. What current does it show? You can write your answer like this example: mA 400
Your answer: mA 0.25
